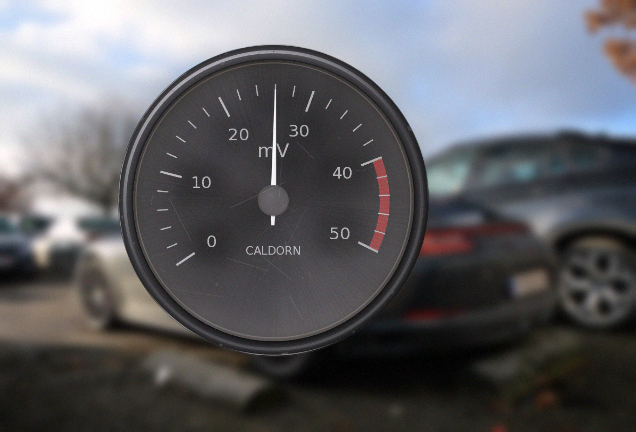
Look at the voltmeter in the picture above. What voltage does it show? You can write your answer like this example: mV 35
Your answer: mV 26
